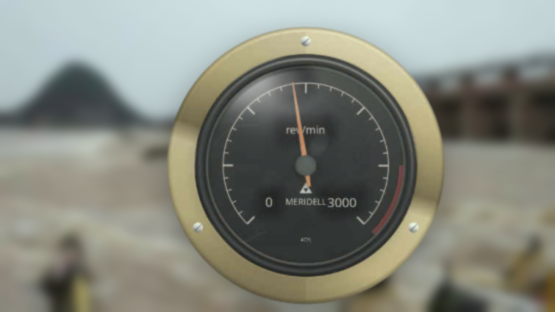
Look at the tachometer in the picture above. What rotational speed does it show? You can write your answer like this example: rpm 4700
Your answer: rpm 1400
